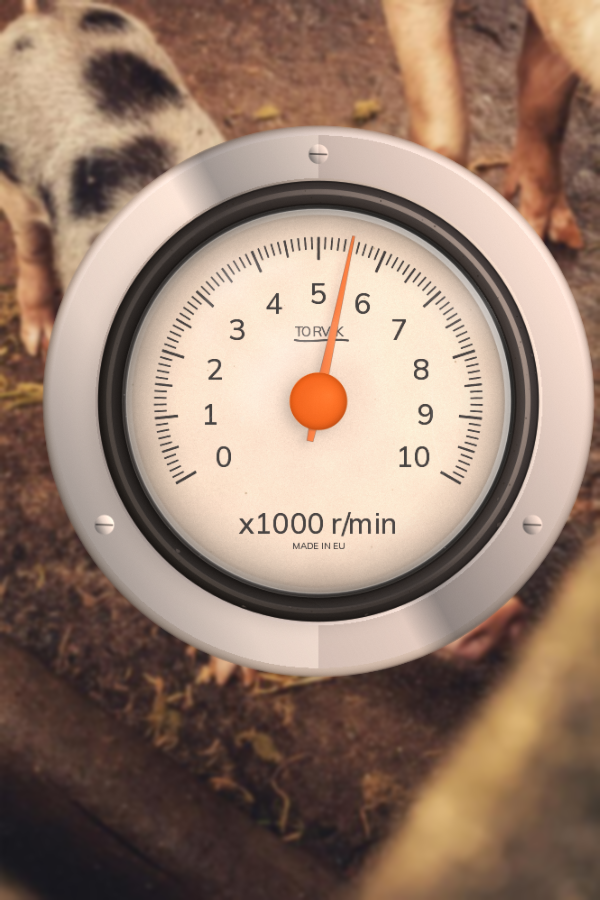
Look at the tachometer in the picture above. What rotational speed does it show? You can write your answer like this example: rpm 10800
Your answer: rpm 5500
